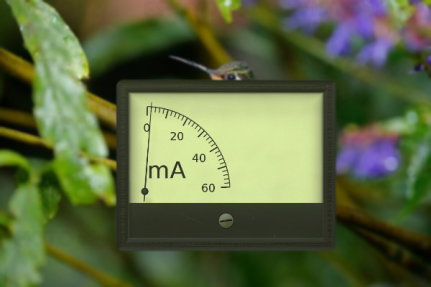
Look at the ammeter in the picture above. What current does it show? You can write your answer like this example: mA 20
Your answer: mA 2
